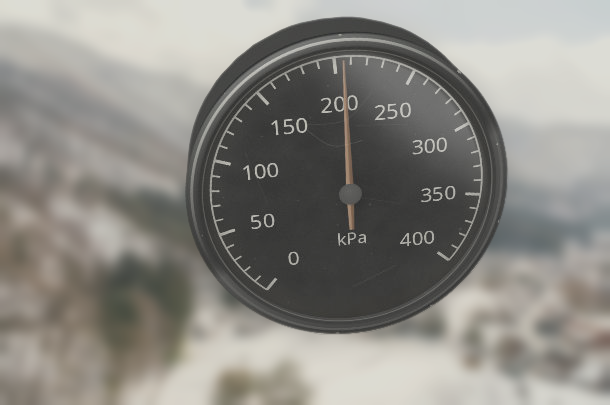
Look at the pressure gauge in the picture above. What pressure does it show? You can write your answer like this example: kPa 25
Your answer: kPa 205
